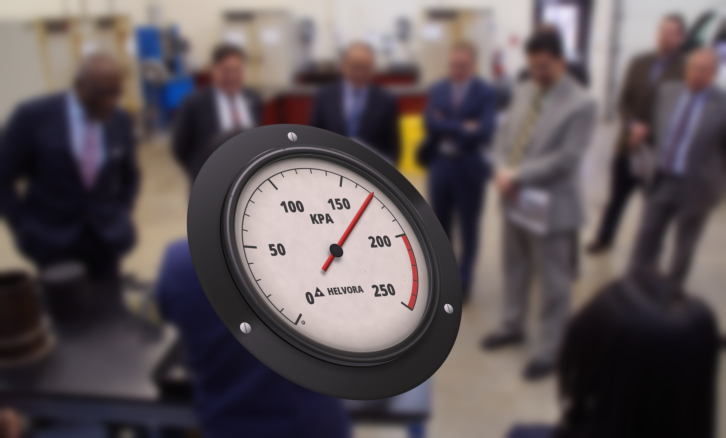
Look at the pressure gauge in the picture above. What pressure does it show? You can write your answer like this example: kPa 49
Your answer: kPa 170
